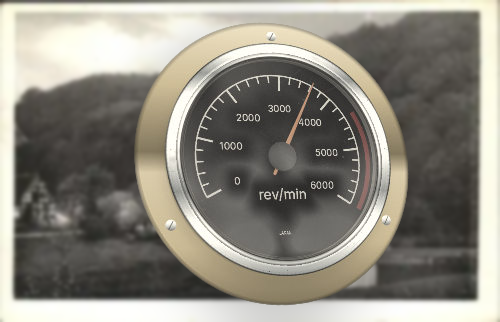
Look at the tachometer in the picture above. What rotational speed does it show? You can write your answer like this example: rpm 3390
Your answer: rpm 3600
